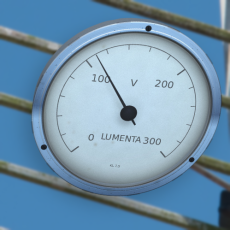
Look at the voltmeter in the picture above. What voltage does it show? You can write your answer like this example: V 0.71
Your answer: V 110
